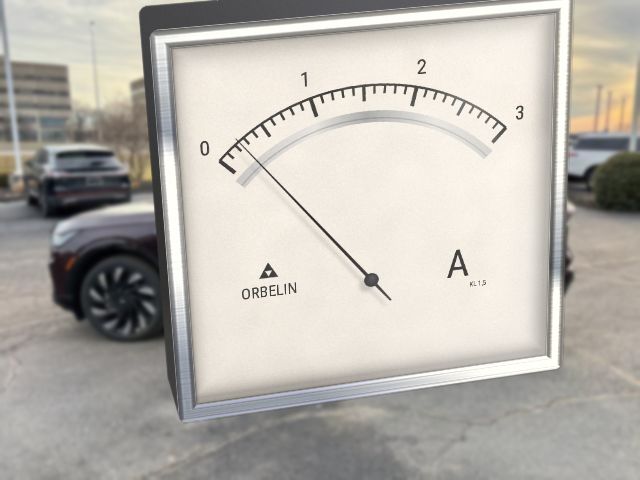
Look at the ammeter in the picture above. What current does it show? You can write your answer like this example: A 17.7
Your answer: A 0.25
